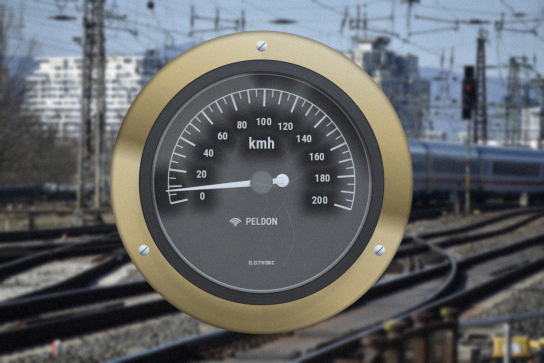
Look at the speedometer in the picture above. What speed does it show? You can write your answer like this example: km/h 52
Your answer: km/h 7.5
